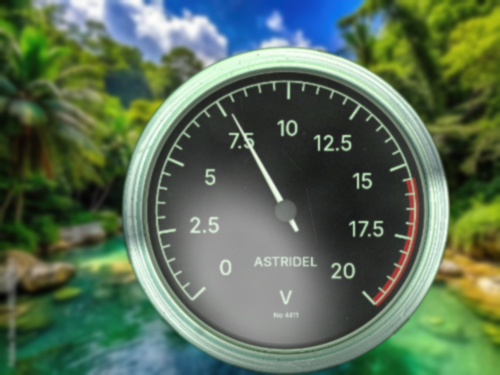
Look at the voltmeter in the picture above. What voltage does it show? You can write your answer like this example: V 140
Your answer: V 7.75
